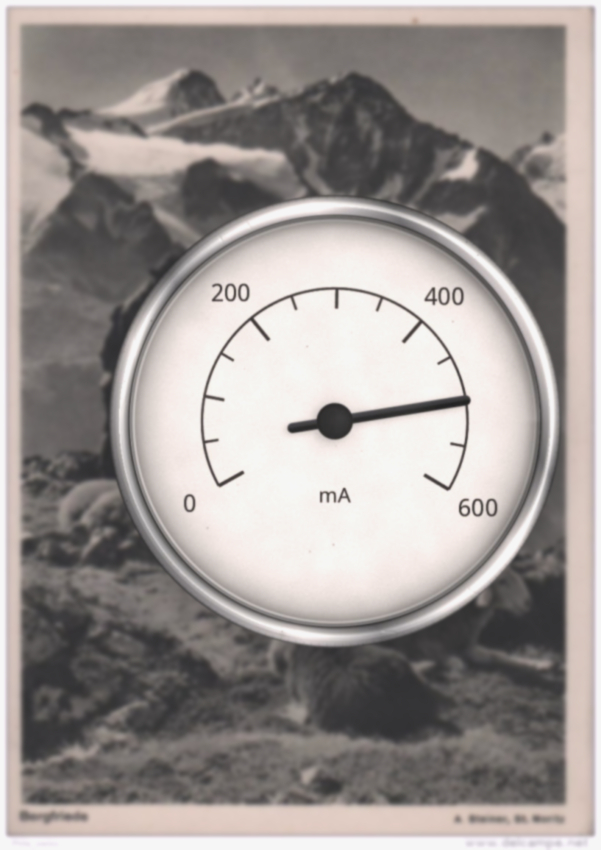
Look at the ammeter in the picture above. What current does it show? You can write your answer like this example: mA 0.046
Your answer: mA 500
